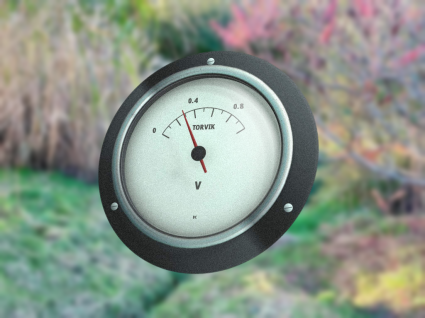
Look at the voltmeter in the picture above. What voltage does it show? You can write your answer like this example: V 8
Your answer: V 0.3
